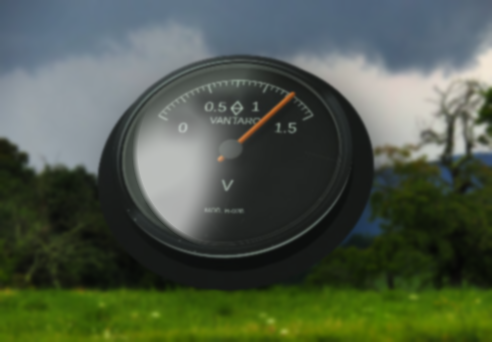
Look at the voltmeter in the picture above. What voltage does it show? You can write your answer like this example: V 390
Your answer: V 1.25
